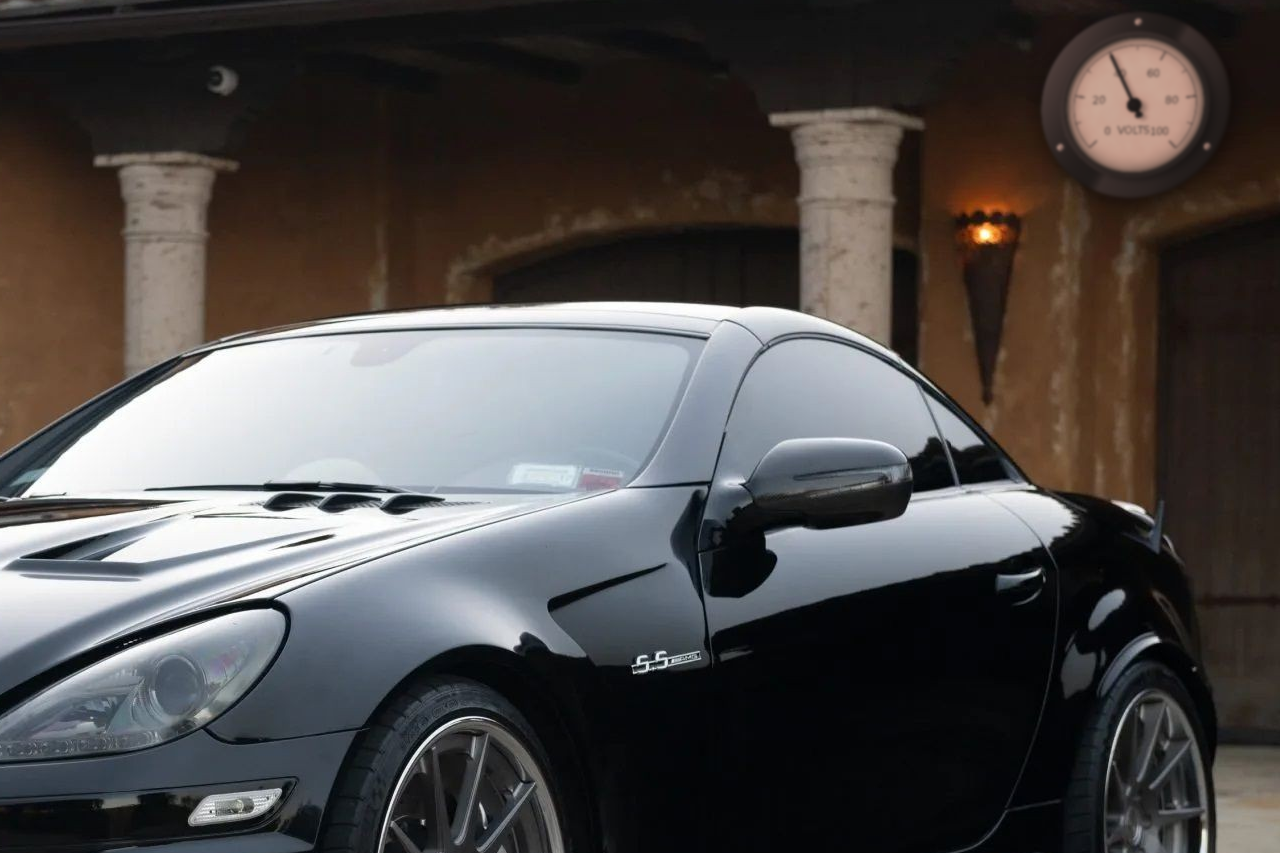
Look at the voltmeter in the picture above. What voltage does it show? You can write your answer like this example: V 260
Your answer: V 40
